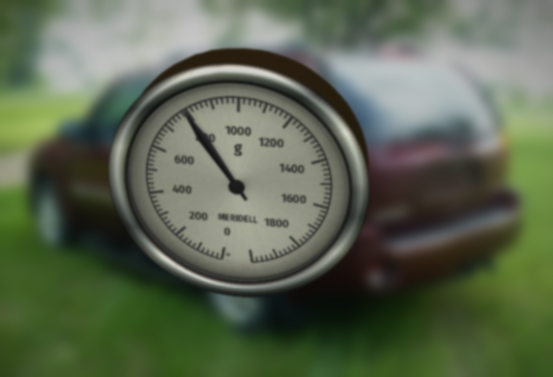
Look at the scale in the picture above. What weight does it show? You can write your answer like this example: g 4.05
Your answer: g 800
